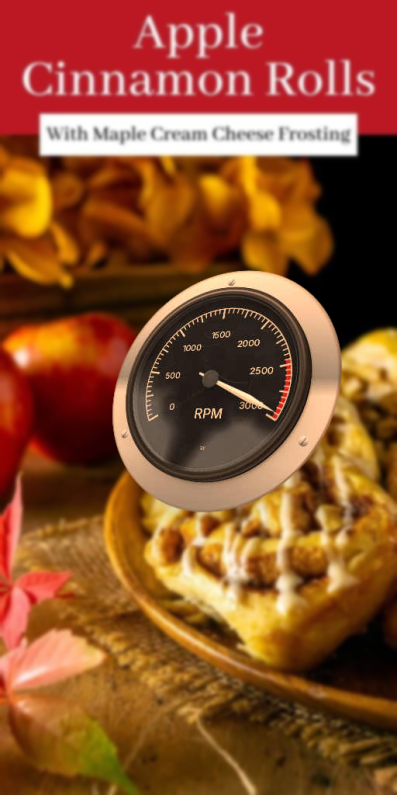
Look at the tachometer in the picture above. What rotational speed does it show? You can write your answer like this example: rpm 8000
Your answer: rpm 2950
